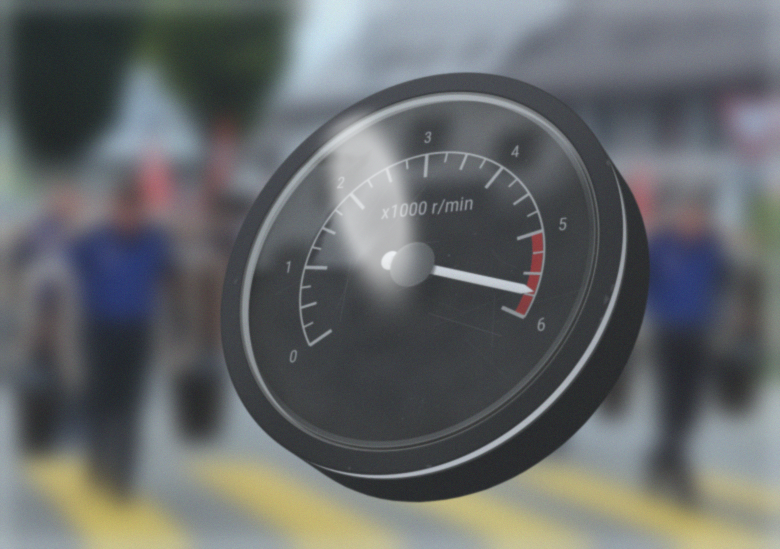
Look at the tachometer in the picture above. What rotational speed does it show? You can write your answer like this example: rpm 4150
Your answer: rpm 5750
